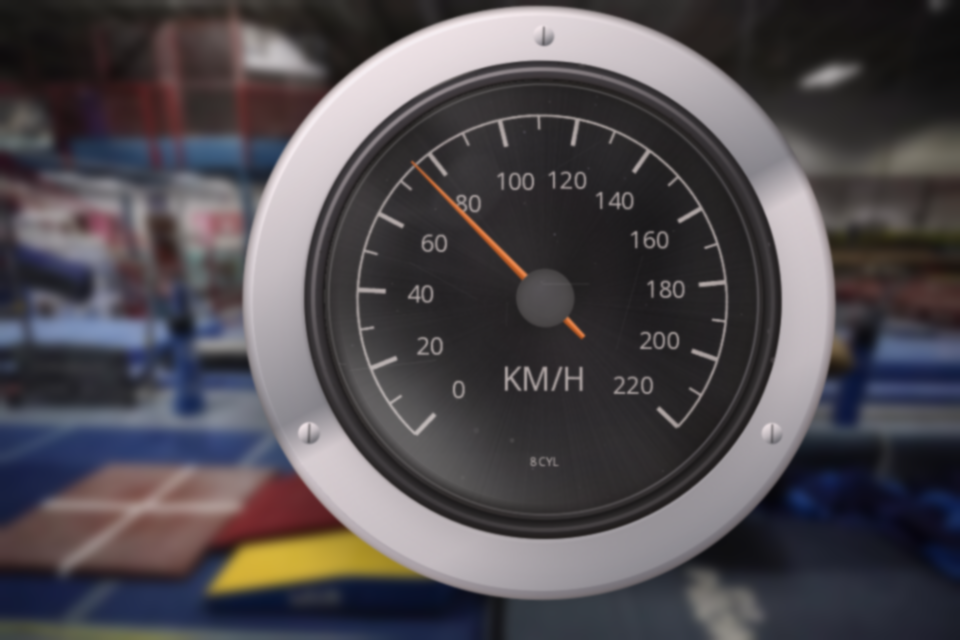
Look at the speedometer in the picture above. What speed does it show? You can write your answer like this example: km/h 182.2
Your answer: km/h 75
